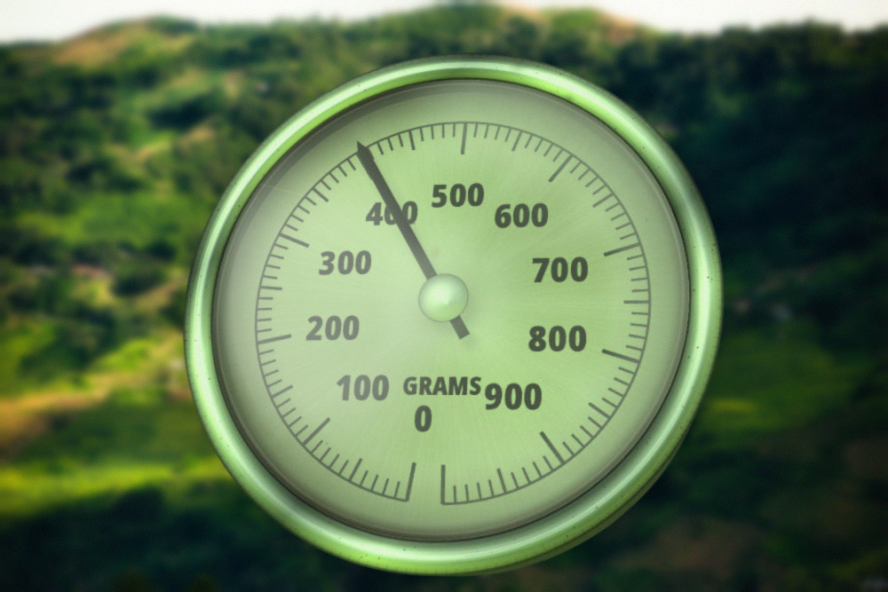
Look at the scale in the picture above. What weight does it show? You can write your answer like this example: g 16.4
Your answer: g 405
